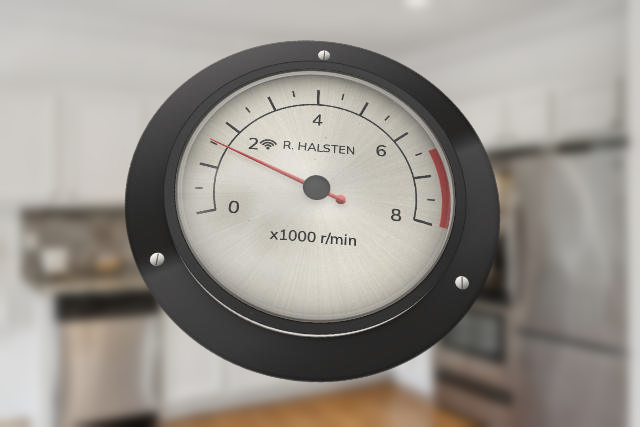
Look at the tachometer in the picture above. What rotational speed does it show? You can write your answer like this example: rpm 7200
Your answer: rpm 1500
